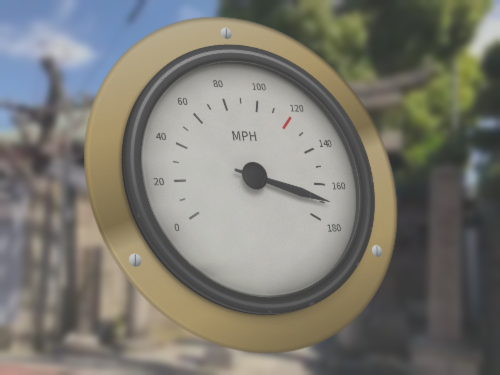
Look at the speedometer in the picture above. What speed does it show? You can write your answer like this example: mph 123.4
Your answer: mph 170
